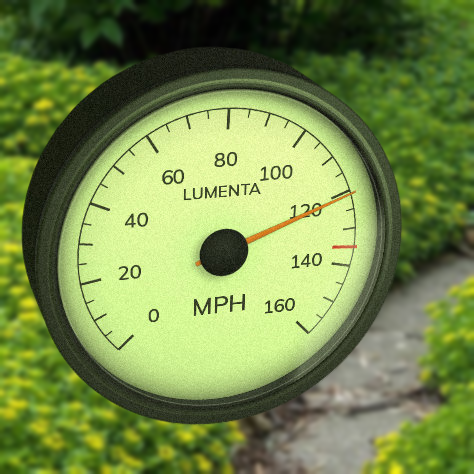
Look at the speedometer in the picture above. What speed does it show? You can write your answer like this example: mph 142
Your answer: mph 120
